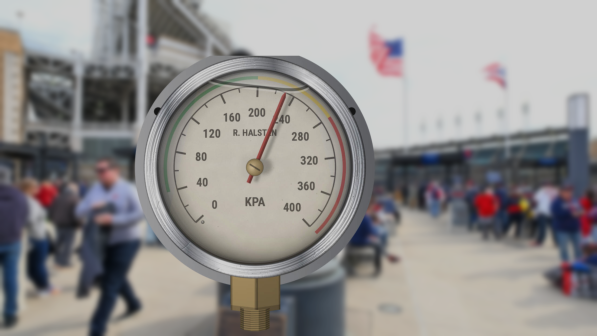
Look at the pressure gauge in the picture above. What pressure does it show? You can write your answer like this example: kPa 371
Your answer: kPa 230
